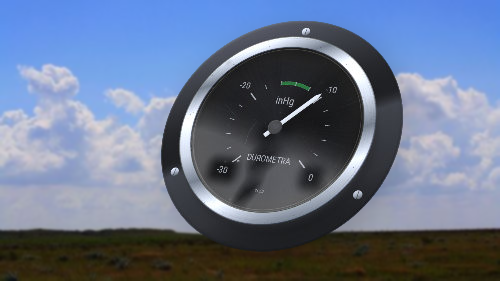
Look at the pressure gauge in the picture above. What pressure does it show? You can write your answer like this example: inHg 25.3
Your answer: inHg -10
